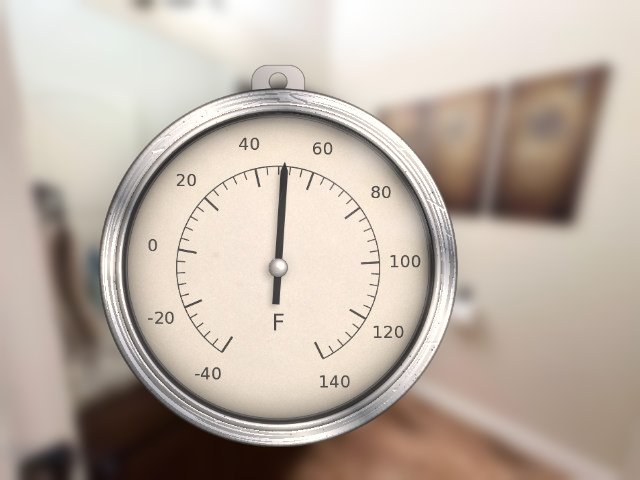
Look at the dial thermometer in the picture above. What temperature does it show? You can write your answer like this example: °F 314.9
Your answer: °F 50
